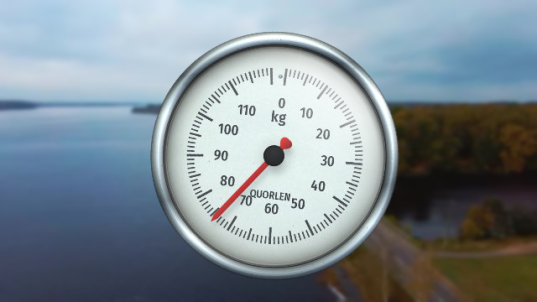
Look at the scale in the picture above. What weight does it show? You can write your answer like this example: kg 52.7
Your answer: kg 74
